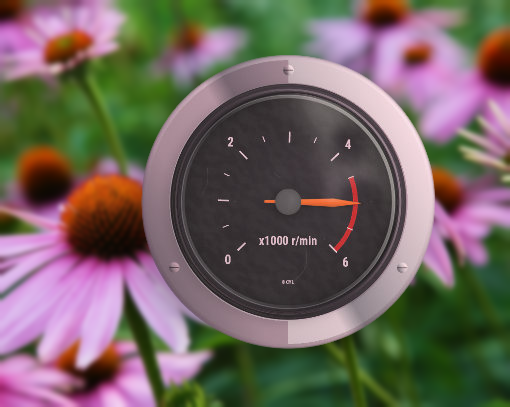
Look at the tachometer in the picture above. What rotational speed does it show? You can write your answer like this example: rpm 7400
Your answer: rpm 5000
